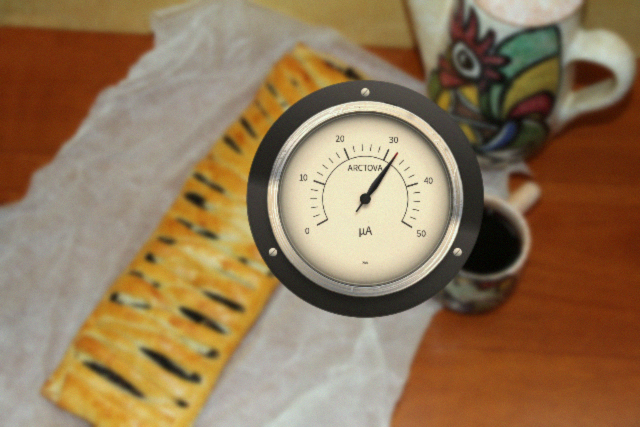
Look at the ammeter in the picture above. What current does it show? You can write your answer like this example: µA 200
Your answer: µA 32
